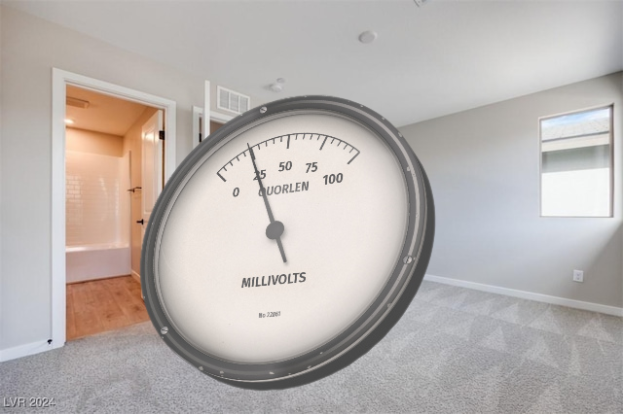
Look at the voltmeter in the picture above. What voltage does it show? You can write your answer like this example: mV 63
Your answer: mV 25
